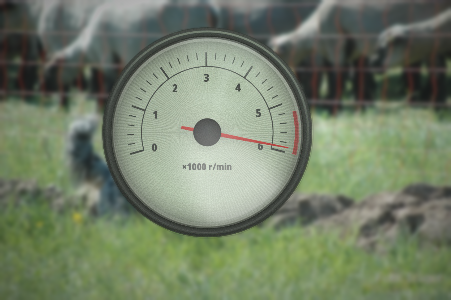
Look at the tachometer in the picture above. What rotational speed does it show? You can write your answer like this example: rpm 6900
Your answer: rpm 5900
